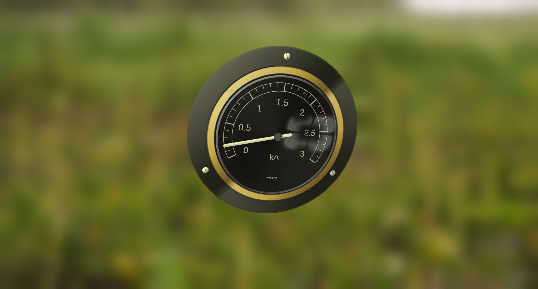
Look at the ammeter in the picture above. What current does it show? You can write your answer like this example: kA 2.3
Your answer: kA 0.2
